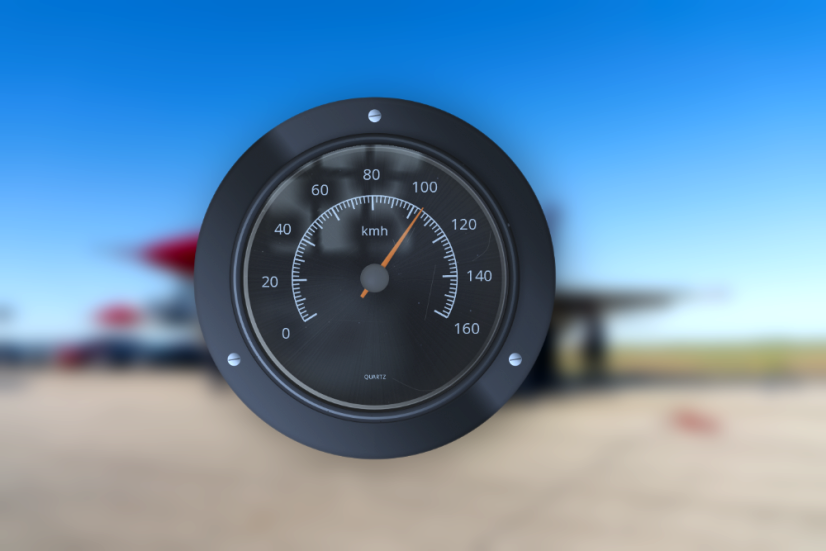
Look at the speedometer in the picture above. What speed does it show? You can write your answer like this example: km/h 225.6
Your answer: km/h 104
